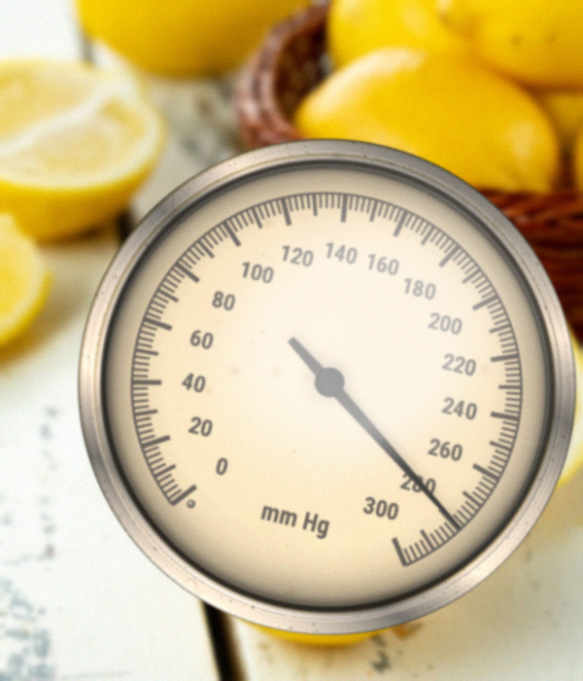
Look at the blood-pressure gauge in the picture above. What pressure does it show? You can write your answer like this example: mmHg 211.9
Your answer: mmHg 280
